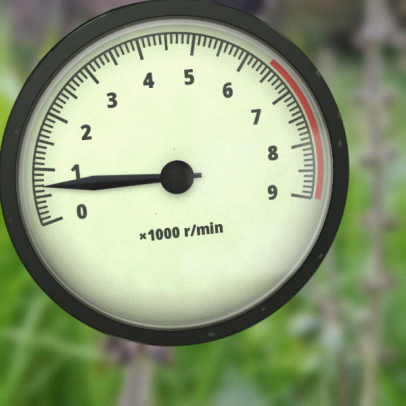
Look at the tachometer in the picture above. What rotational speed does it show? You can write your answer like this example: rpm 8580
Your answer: rpm 700
